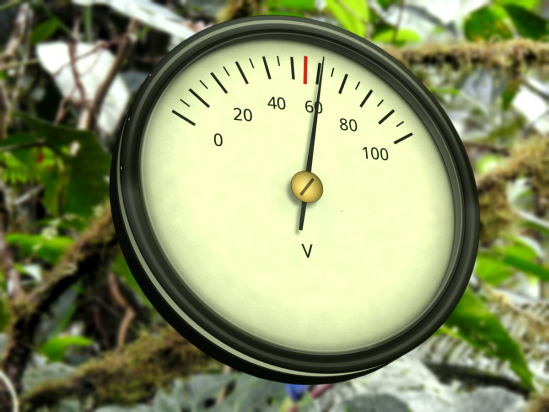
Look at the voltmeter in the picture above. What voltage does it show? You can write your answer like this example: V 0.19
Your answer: V 60
